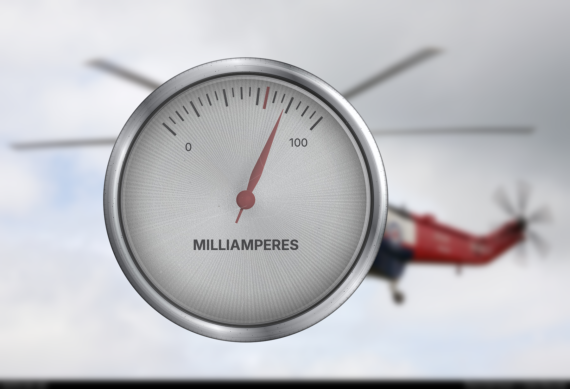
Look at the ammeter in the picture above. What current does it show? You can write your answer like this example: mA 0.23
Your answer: mA 77.5
